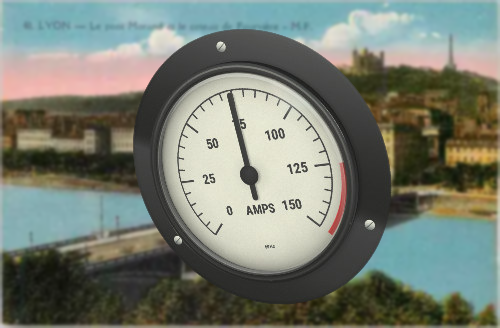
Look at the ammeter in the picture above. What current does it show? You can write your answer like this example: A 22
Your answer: A 75
